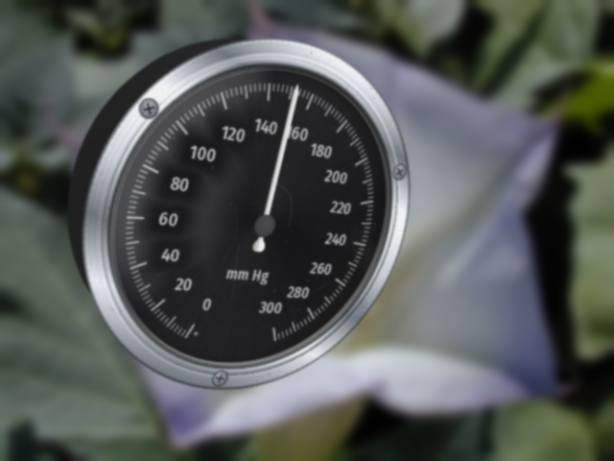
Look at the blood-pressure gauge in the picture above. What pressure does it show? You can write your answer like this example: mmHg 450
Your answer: mmHg 150
